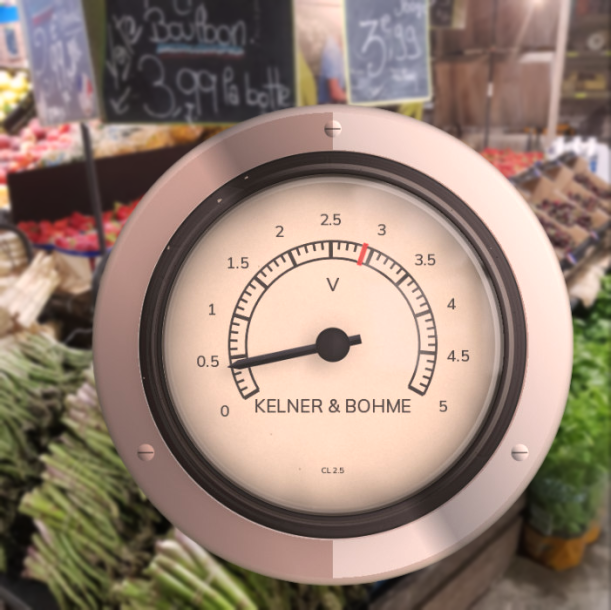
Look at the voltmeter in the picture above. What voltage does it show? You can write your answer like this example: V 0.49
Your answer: V 0.4
